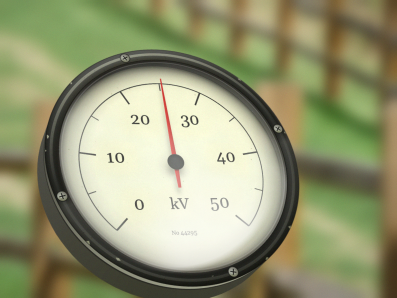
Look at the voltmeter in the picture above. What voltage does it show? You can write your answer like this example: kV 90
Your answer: kV 25
